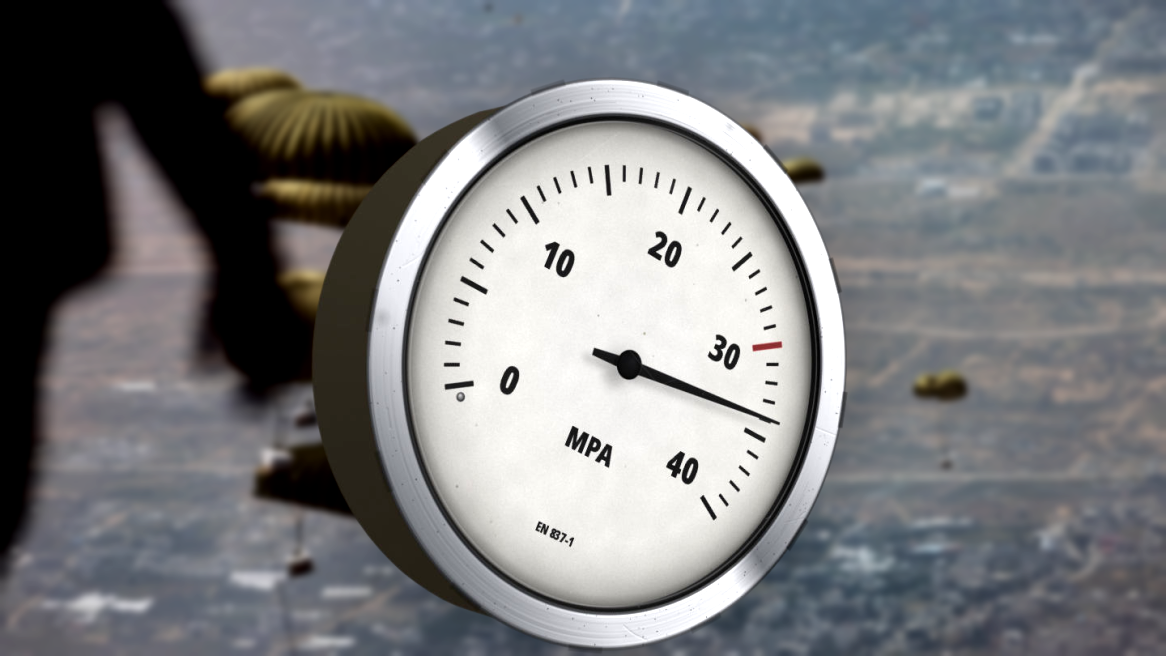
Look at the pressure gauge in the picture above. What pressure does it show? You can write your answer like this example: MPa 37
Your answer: MPa 34
